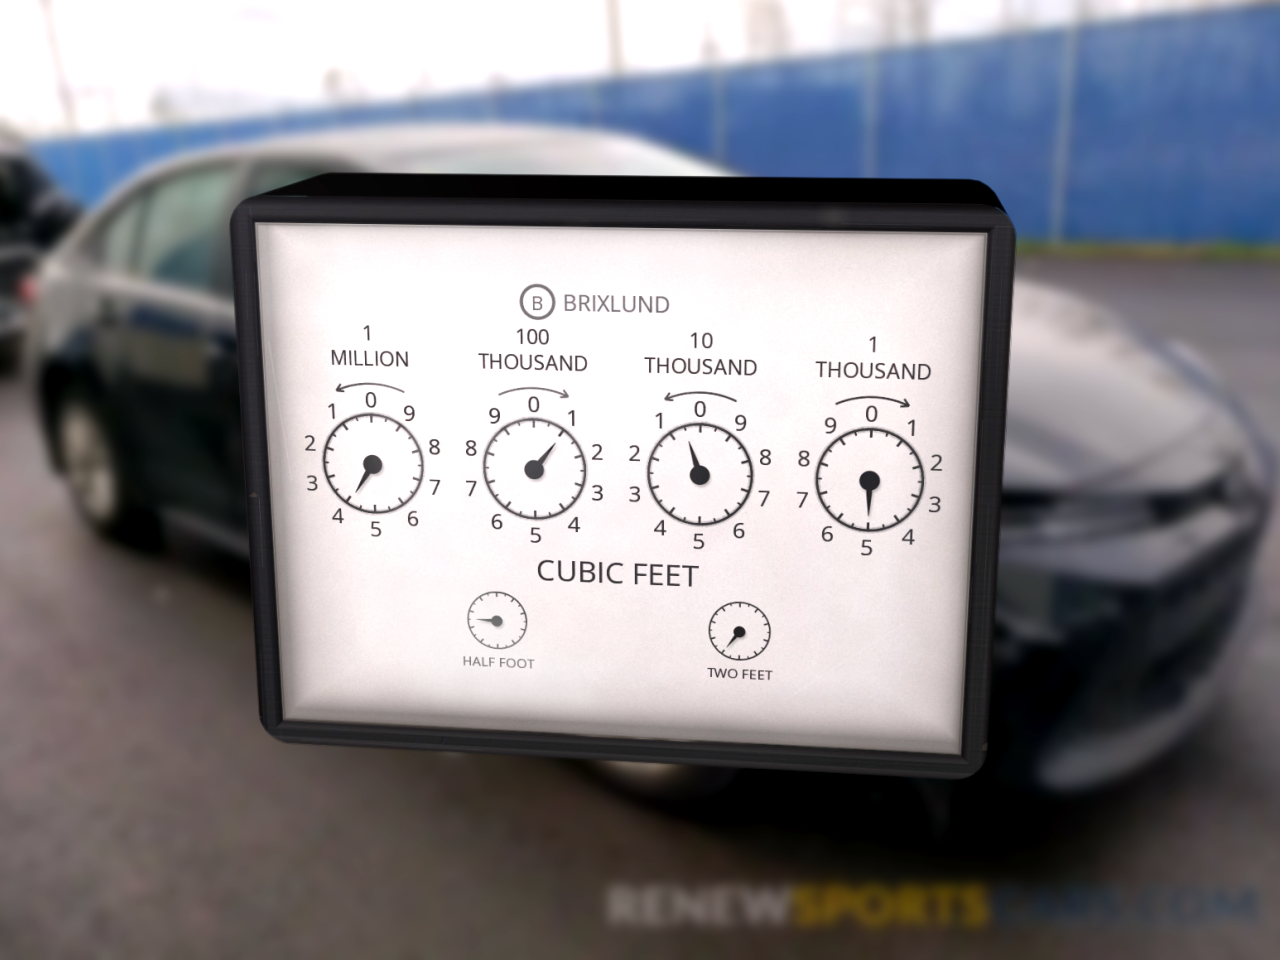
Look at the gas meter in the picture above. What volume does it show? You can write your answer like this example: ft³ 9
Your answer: ft³ 410500
